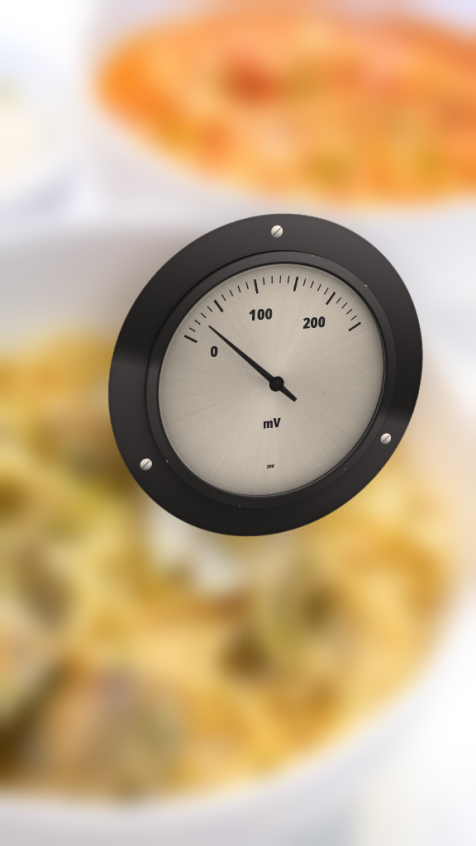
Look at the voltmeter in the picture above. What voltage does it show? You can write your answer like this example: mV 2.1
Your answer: mV 25
